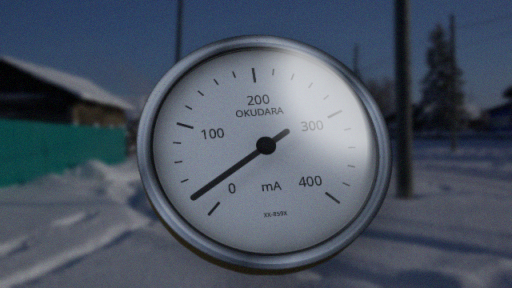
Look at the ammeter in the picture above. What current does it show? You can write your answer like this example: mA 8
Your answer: mA 20
